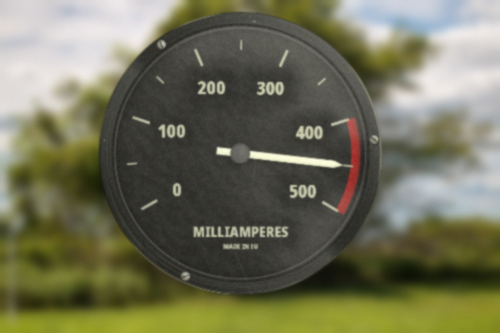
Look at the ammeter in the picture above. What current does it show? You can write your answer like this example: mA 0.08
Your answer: mA 450
